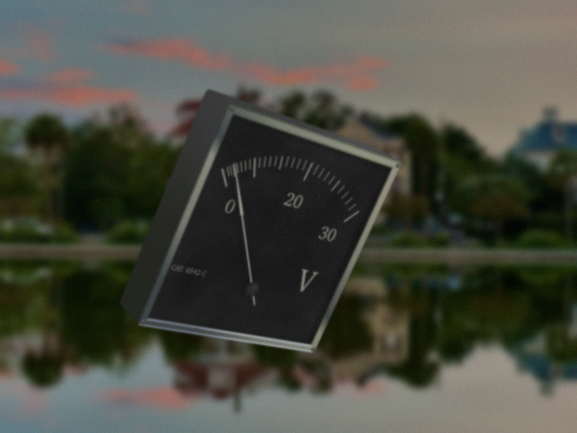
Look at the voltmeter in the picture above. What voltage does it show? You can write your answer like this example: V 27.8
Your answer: V 5
